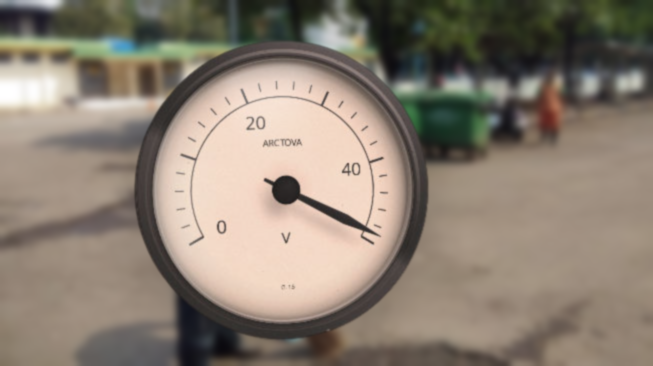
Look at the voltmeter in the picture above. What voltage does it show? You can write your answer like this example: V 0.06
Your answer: V 49
